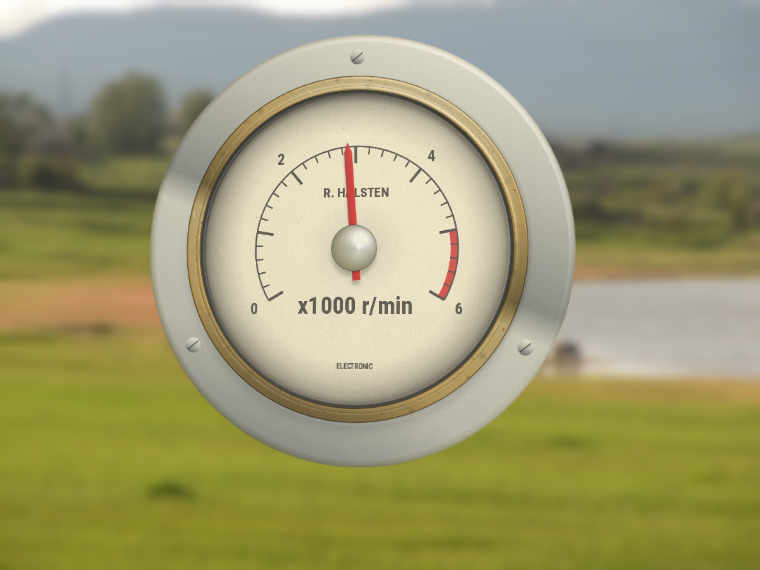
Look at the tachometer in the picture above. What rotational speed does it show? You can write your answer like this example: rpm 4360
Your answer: rpm 2900
